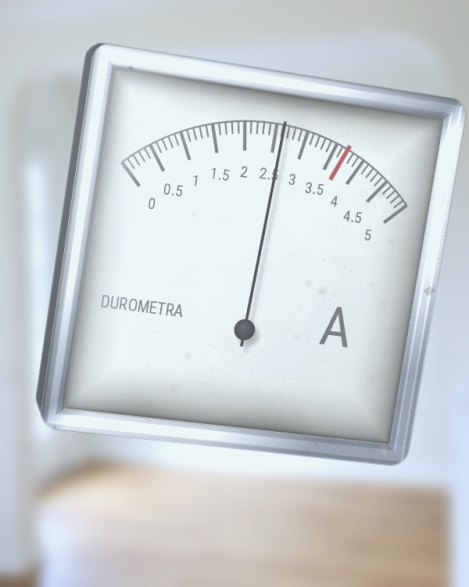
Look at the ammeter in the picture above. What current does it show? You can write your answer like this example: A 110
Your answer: A 2.6
